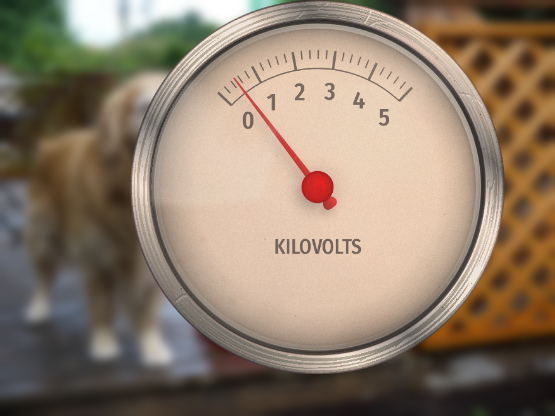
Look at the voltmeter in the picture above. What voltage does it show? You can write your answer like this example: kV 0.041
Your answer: kV 0.5
